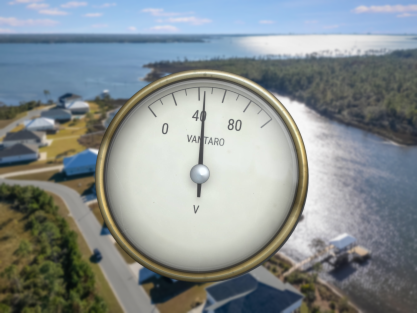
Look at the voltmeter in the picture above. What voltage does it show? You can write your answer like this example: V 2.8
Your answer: V 45
